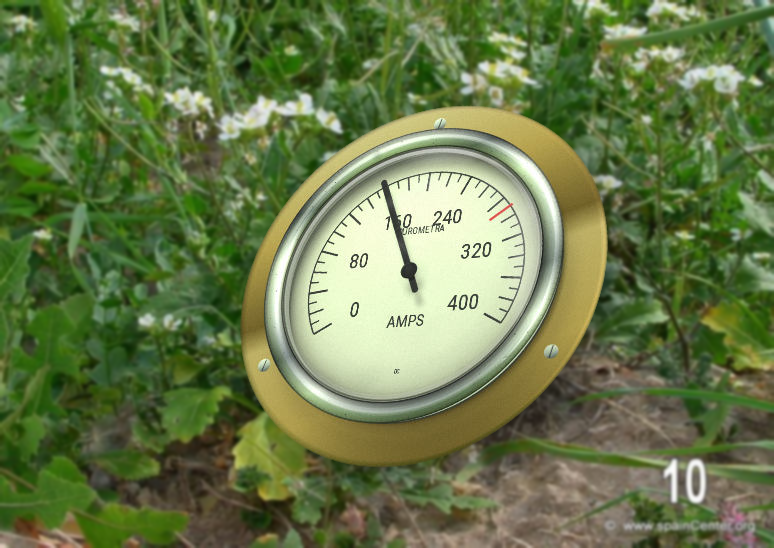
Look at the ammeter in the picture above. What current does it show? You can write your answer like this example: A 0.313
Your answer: A 160
